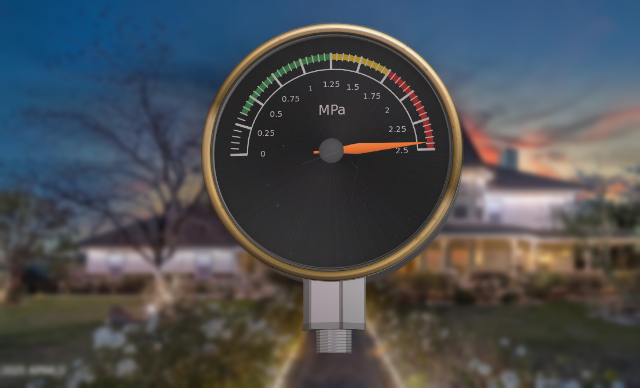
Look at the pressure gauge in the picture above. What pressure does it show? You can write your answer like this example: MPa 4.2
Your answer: MPa 2.45
